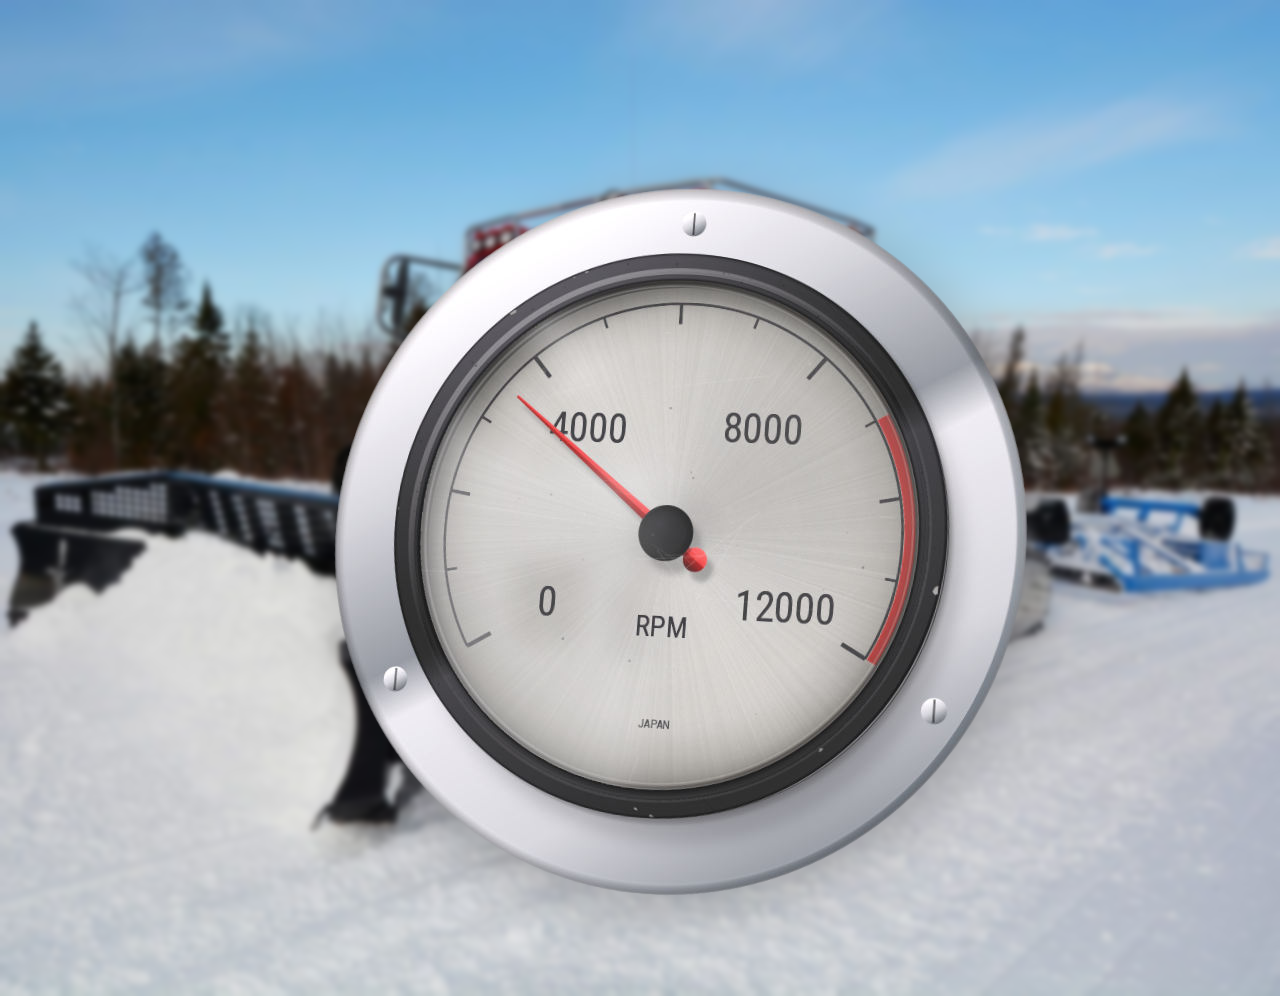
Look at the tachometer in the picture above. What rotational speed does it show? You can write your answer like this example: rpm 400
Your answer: rpm 3500
